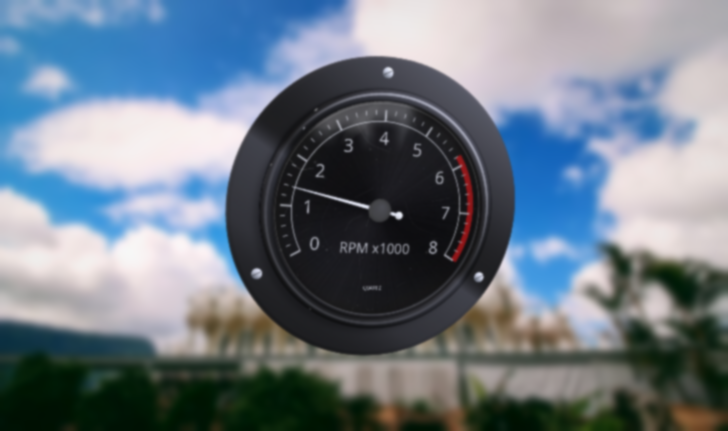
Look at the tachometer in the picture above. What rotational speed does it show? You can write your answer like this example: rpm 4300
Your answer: rpm 1400
